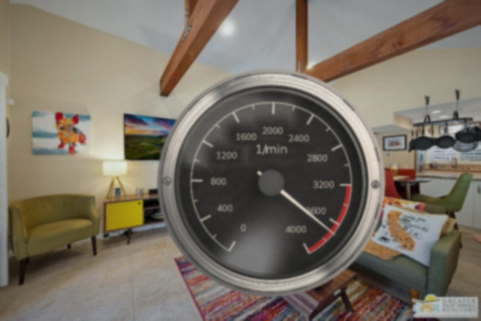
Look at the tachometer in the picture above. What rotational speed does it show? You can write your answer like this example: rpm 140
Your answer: rpm 3700
